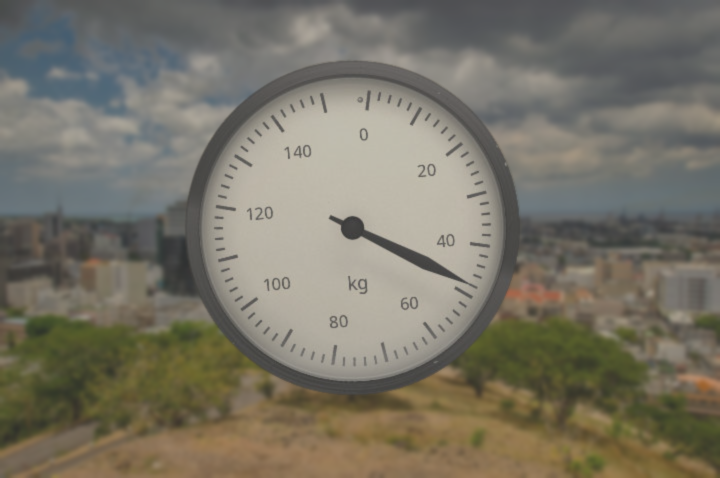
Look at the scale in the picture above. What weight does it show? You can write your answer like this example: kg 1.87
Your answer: kg 48
